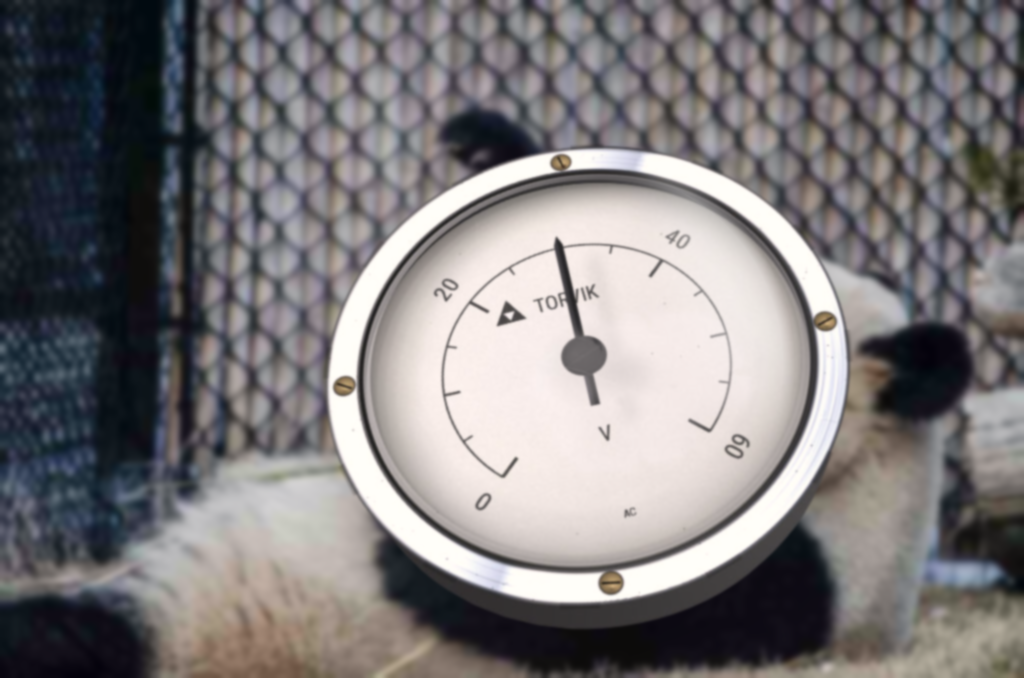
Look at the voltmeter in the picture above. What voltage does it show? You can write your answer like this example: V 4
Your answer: V 30
